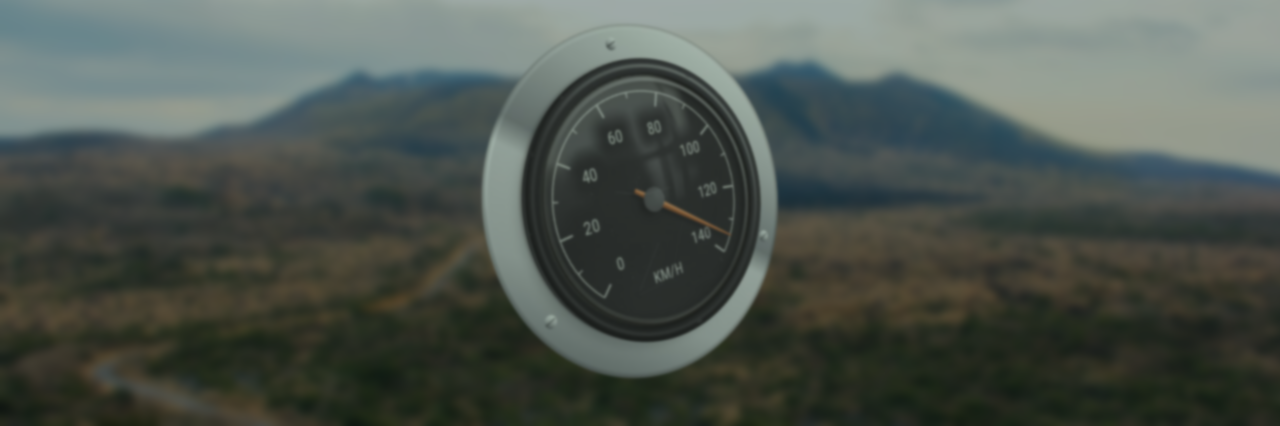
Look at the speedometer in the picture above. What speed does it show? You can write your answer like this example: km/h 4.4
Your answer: km/h 135
